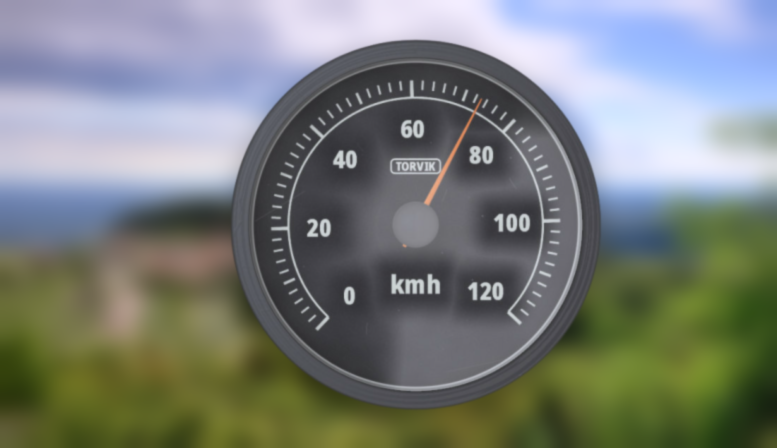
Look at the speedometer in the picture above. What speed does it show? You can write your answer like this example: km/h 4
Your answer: km/h 73
